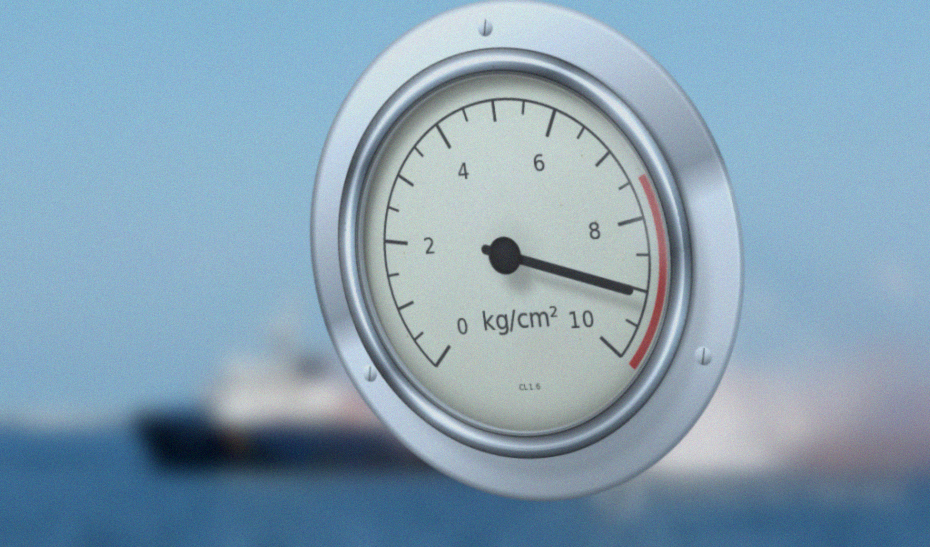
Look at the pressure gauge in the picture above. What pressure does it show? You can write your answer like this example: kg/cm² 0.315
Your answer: kg/cm² 9
